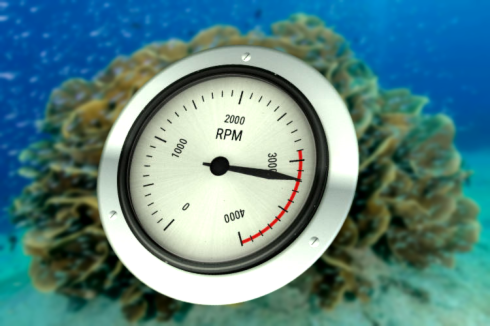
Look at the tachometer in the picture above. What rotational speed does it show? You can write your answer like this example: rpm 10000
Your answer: rpm 3200
